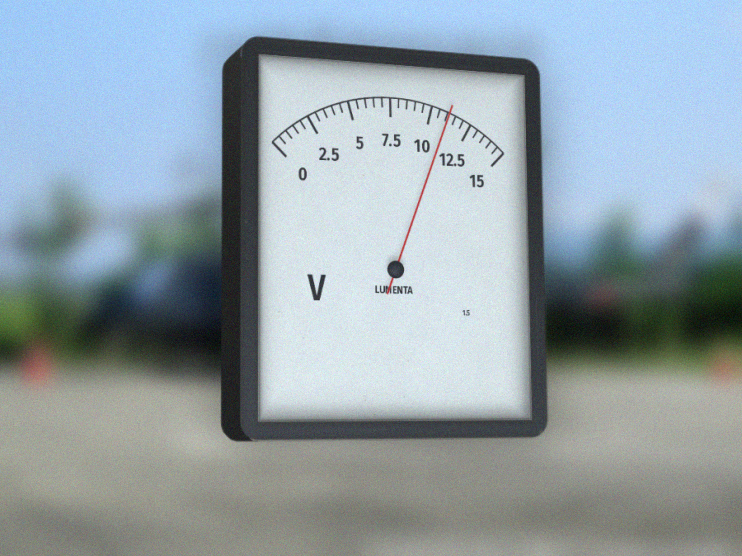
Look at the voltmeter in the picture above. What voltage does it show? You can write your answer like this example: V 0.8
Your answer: V 11
